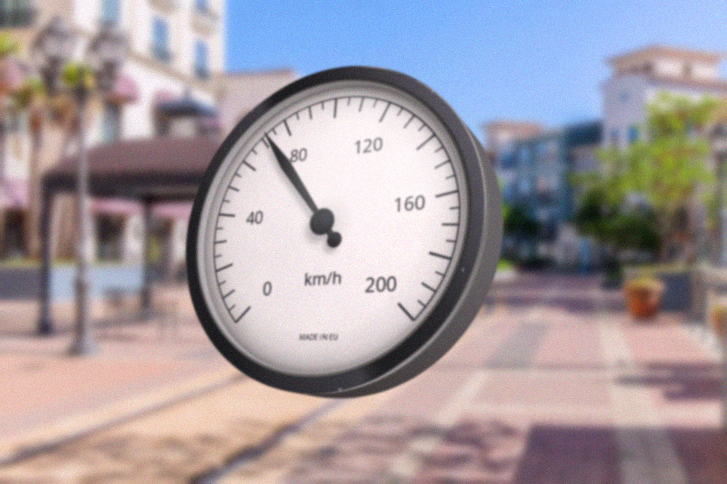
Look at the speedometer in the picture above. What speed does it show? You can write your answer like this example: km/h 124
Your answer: km/h 72.5
